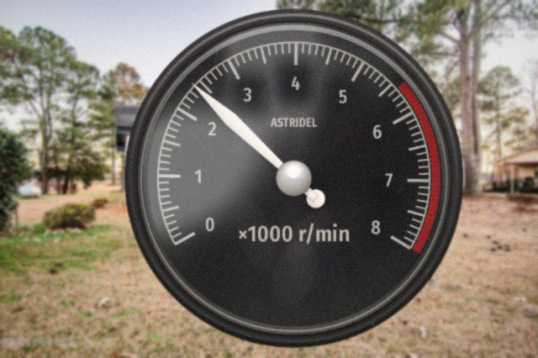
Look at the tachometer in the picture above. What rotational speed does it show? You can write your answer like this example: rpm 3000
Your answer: rpm 2400
